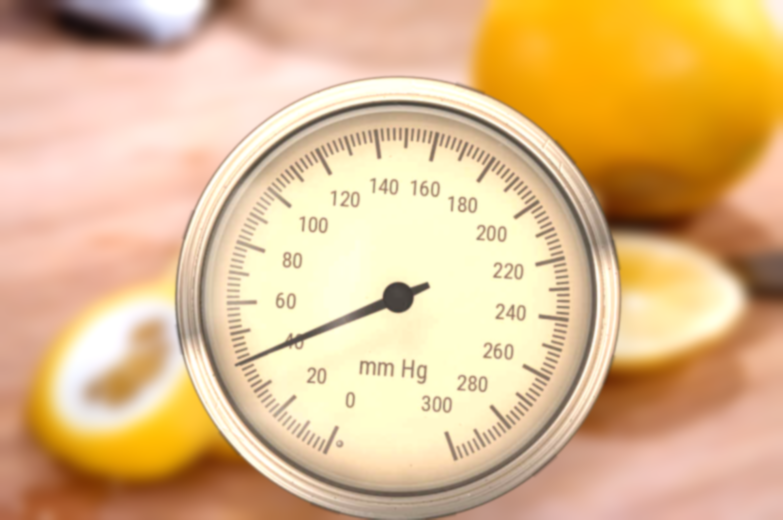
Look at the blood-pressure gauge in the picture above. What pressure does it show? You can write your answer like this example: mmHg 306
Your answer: mmHg 40
